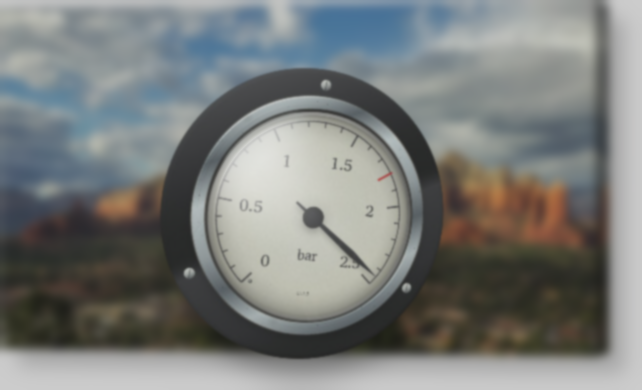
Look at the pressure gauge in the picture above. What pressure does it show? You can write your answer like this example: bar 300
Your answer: bar 2.45
